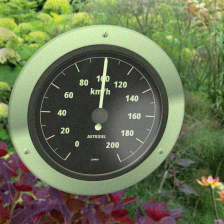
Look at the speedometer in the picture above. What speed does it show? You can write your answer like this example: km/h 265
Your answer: km/h 100
